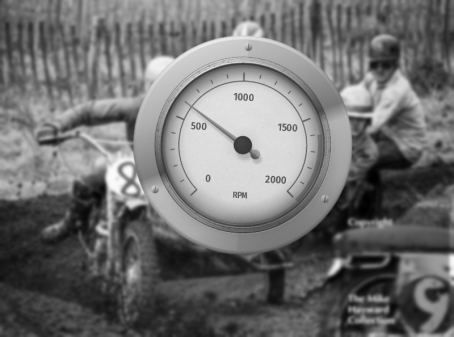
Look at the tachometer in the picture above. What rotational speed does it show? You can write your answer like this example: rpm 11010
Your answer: rpm 600
